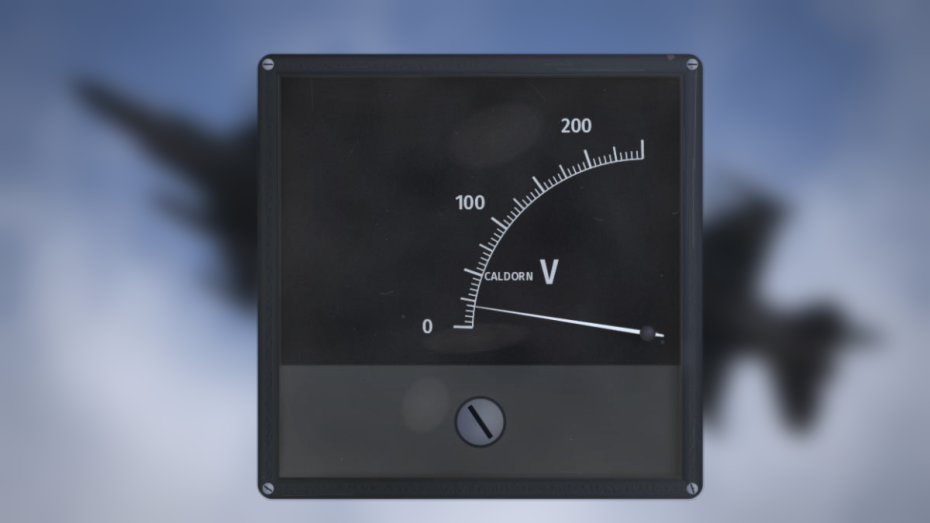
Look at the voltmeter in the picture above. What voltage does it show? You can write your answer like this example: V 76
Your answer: V 20
